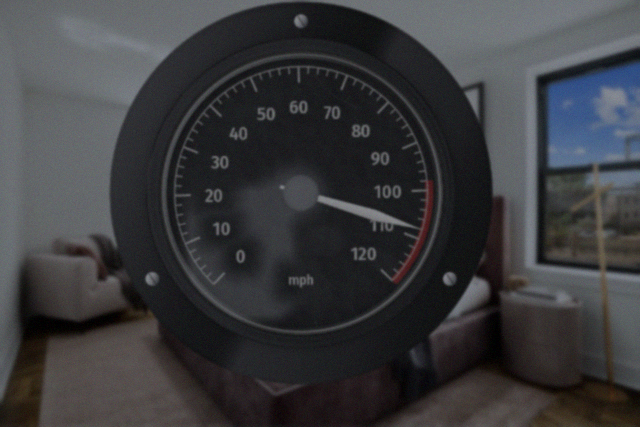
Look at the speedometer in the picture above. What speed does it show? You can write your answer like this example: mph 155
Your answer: mph 108
